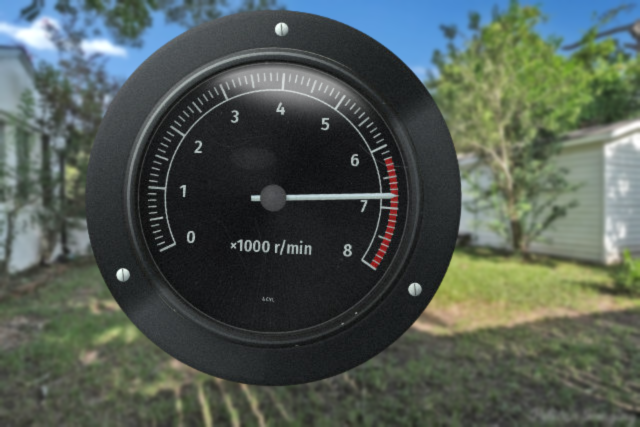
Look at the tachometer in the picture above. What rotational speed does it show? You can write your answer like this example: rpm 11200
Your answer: rpm 6800
